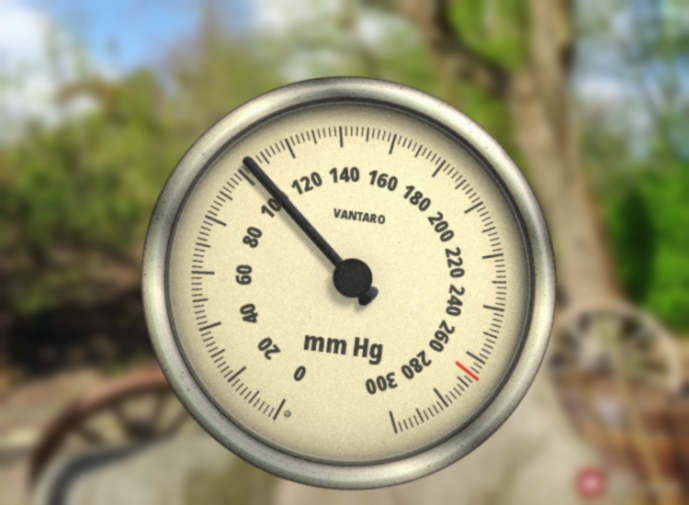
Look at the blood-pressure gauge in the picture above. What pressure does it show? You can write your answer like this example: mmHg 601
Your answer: mmHg 104
